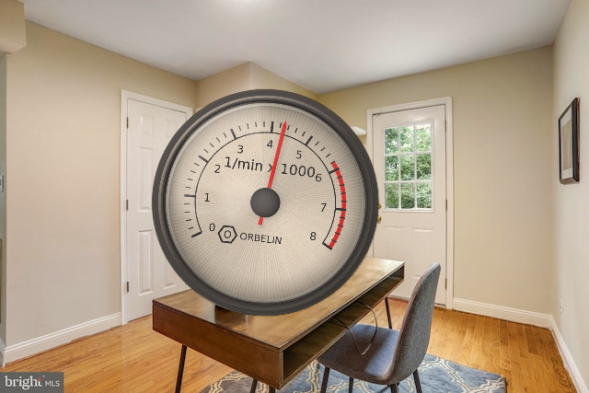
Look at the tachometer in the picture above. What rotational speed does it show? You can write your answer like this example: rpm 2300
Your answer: rpm 4300
